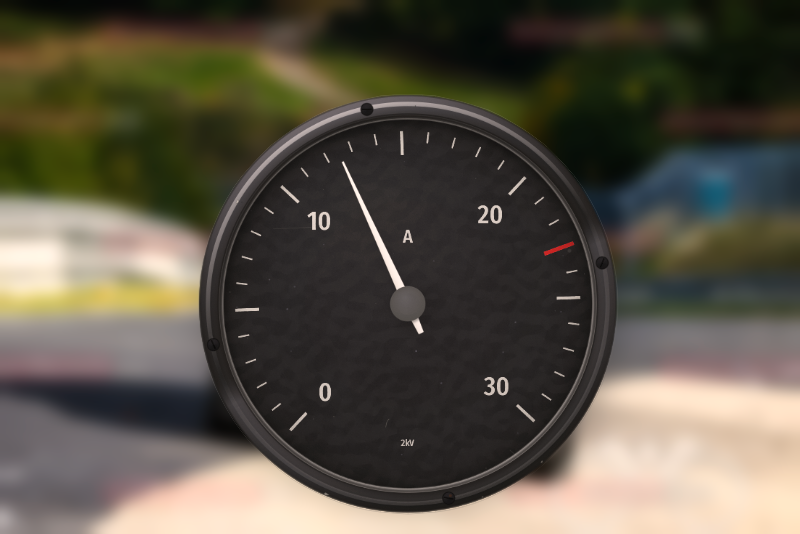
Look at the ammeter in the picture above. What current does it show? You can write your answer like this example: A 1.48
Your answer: A 12.5
